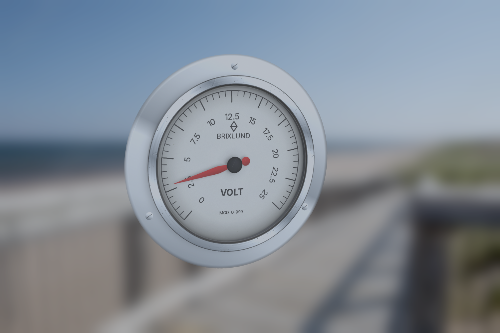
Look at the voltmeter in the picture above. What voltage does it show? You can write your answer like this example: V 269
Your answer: V 3
